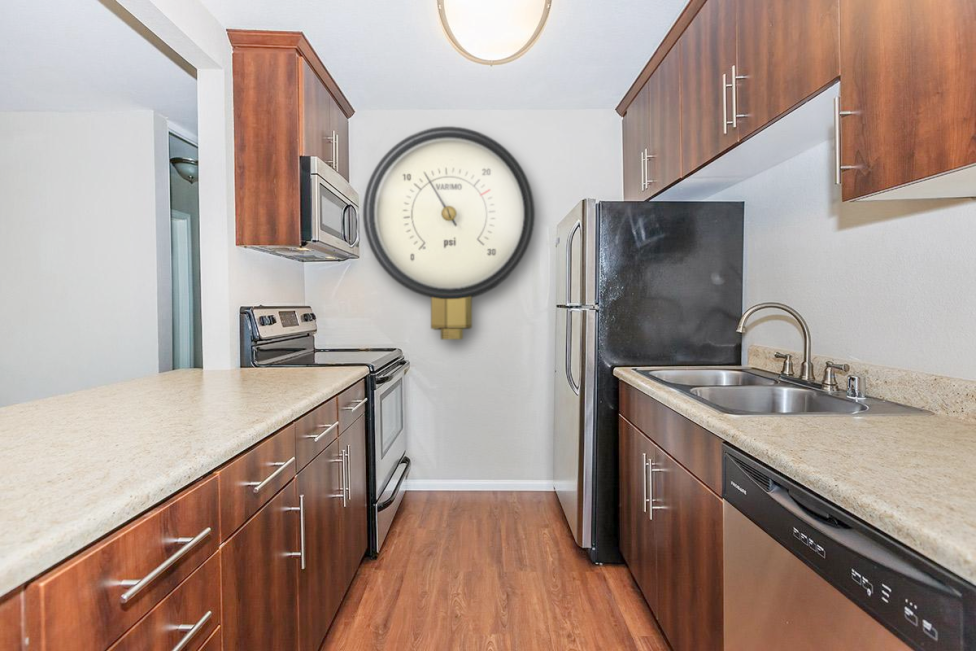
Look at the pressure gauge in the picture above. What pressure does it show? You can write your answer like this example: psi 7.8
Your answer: psi 12
